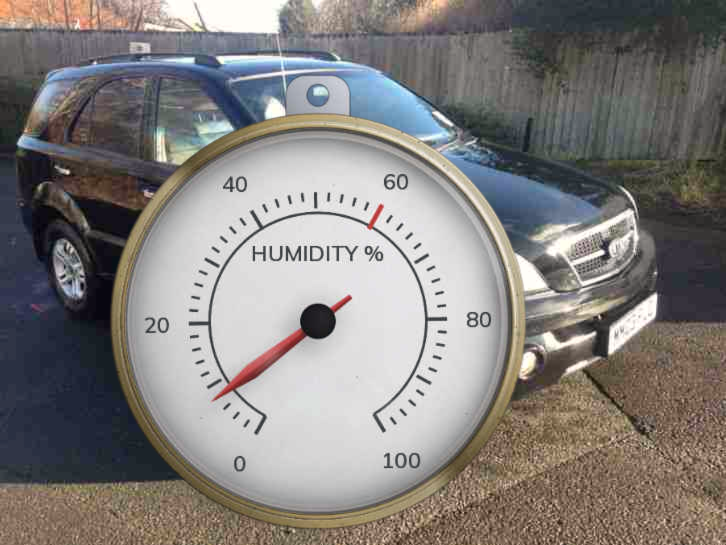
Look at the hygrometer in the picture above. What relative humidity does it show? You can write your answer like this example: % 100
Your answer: % 8
